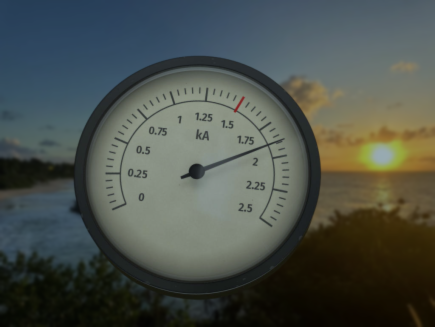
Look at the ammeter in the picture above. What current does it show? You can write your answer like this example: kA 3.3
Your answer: kA 1.9
